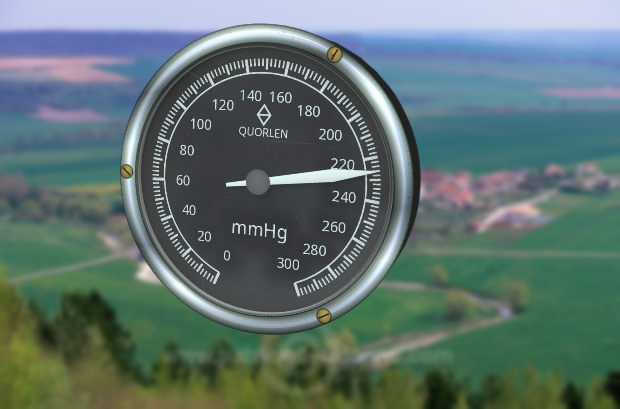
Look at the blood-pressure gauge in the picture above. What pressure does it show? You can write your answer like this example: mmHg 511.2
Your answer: mmHg 226
